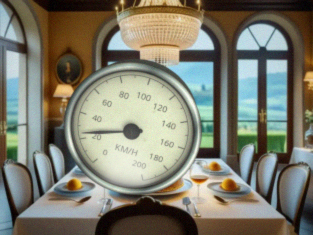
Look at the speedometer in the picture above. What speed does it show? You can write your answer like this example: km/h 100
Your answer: km/h 25
